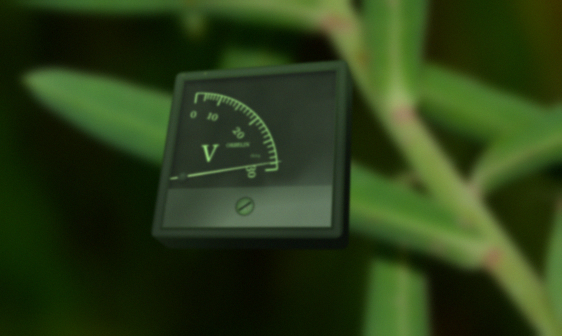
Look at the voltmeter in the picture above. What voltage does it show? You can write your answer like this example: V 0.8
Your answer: V 29
